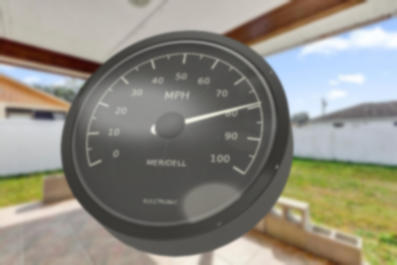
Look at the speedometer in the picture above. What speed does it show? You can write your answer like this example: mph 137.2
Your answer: mph 80
